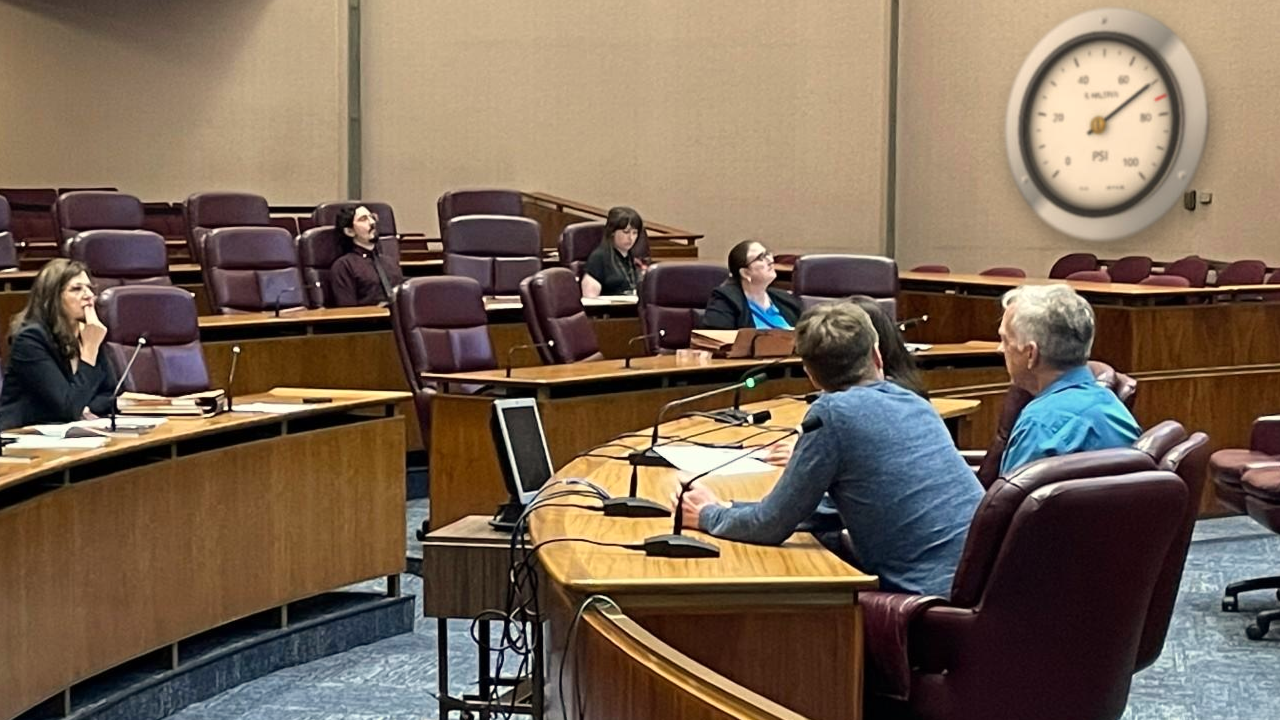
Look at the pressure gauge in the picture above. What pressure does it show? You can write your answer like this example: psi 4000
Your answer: psi 70
